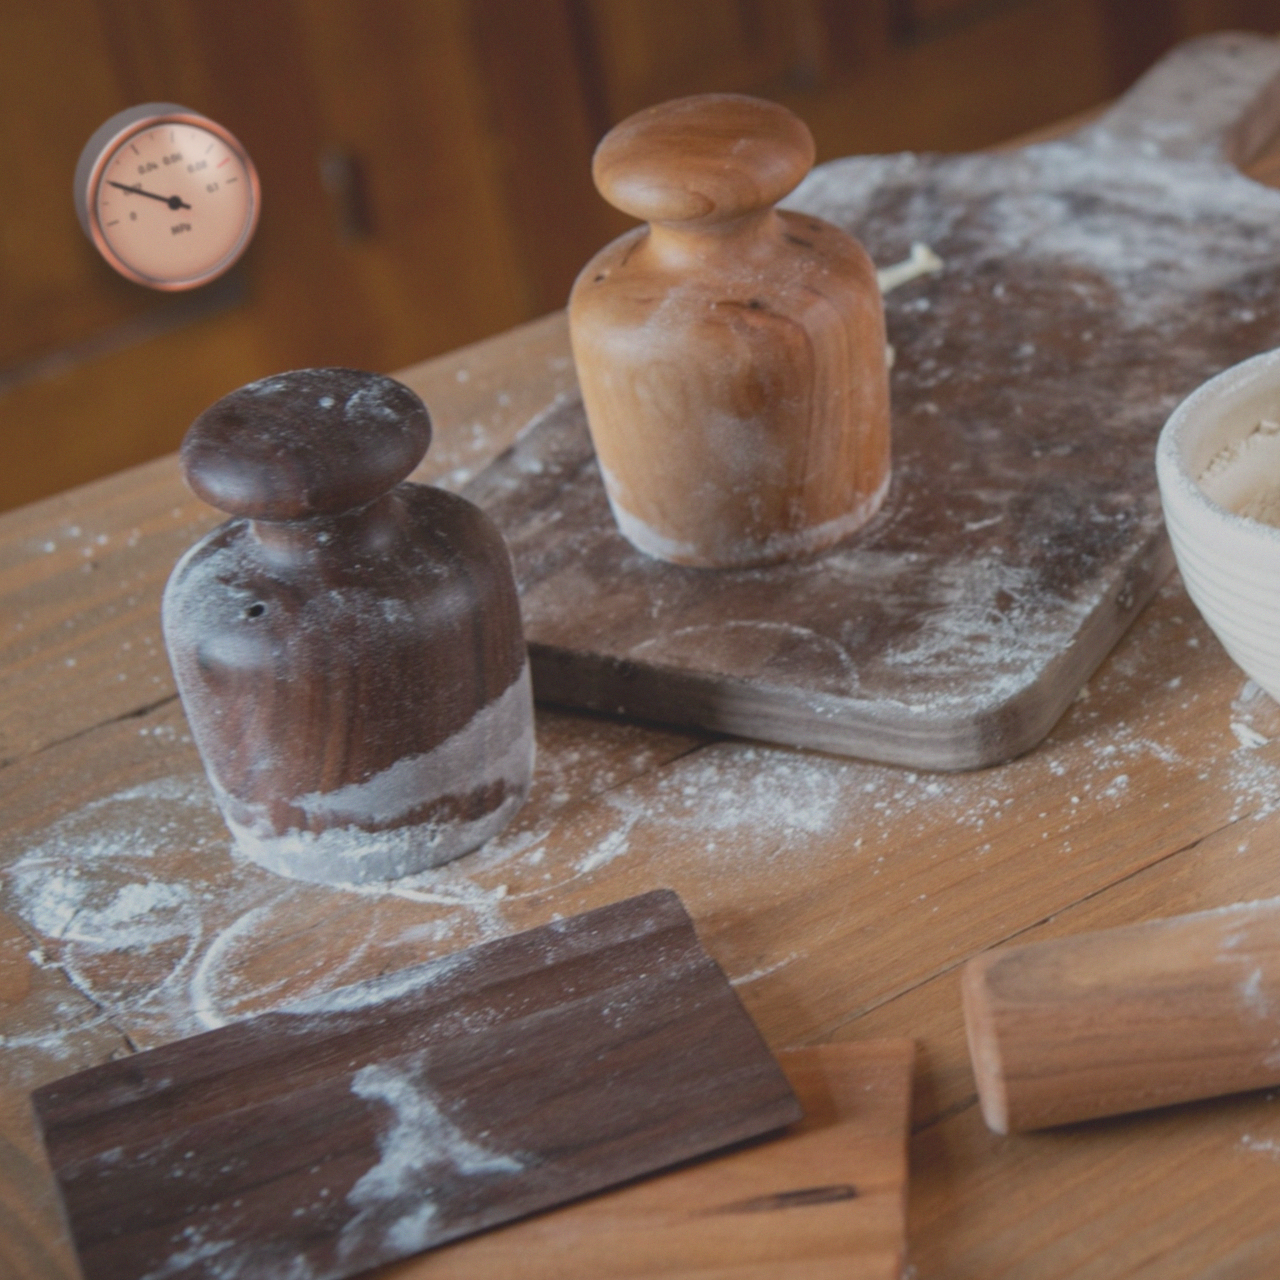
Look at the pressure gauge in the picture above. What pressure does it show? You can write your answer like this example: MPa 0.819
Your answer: MPa 0.02
